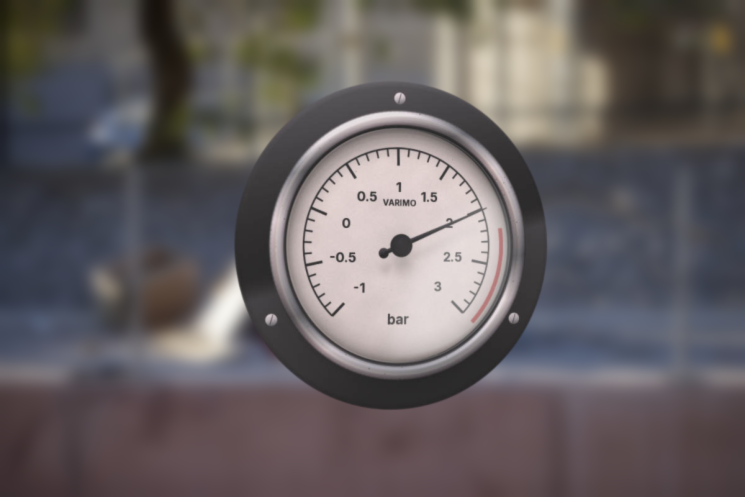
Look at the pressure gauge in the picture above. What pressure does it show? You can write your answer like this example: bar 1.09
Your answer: bar 2
